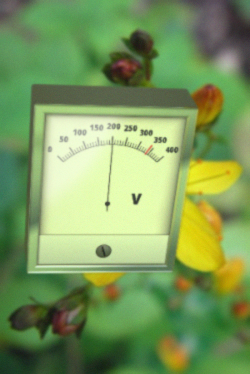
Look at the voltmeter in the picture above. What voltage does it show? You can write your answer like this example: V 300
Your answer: V 200
